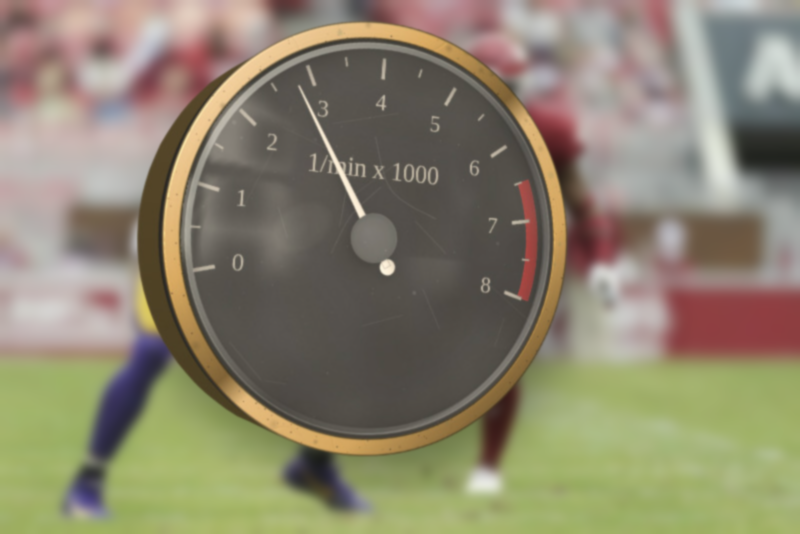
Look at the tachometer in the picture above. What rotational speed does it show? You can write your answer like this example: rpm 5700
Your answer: rpm 2750
